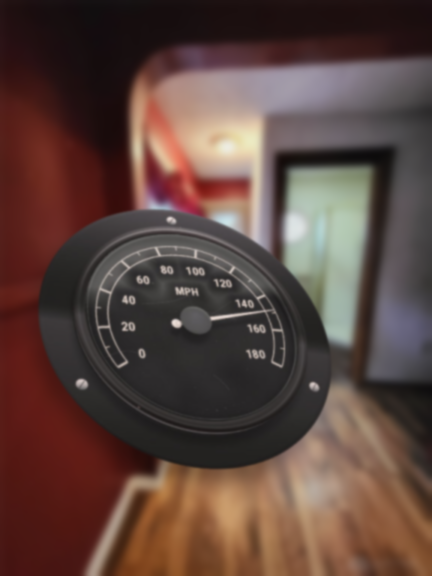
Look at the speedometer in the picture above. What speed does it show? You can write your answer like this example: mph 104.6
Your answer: mph 150
